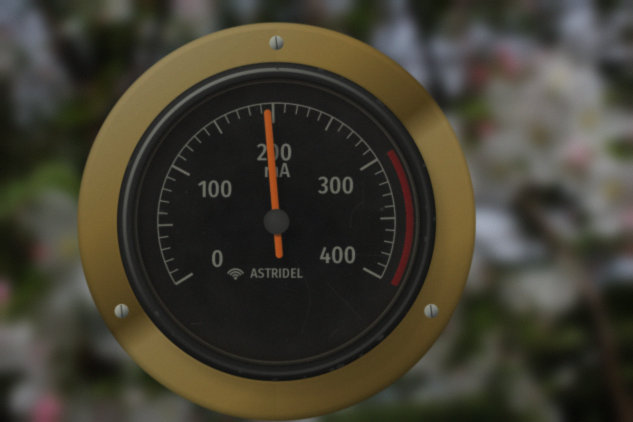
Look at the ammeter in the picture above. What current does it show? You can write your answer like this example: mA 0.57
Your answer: mA 195
